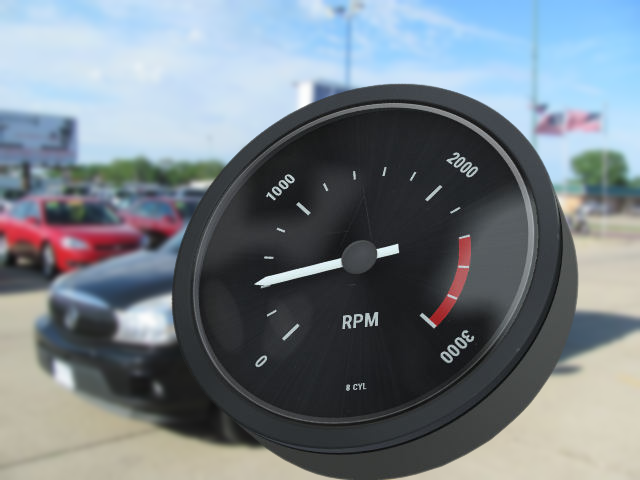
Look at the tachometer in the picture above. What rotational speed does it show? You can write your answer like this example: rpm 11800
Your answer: rpm 400
